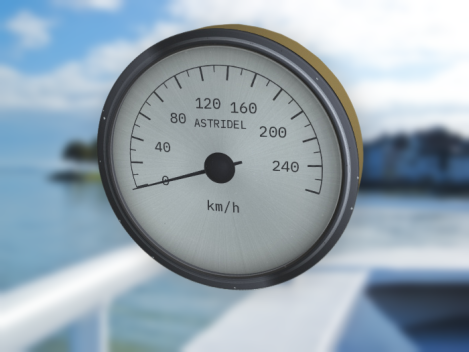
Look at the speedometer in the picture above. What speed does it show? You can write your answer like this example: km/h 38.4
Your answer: km/h 0
